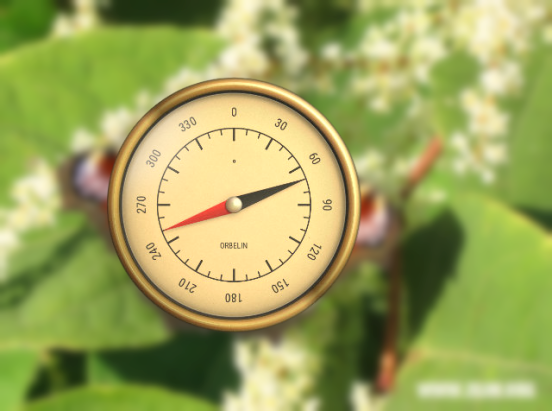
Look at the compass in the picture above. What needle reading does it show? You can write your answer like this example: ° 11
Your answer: ° 250
